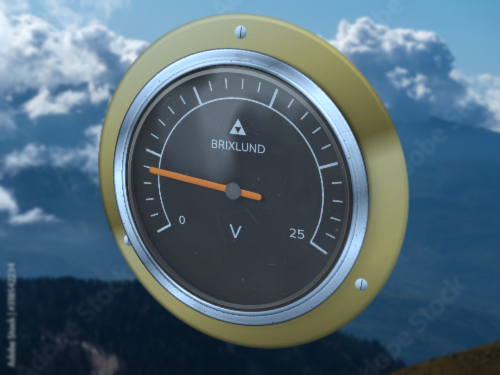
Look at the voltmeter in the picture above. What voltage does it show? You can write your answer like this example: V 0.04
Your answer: V 4
